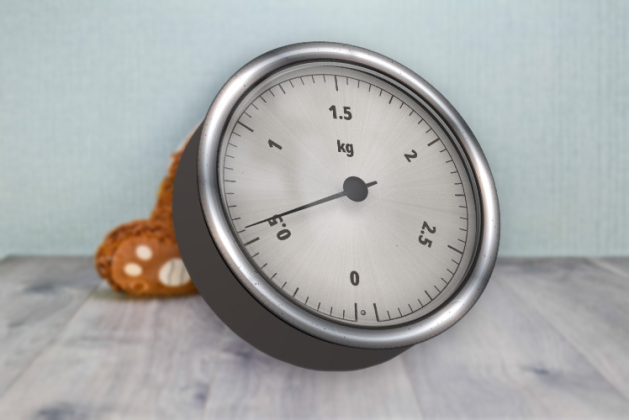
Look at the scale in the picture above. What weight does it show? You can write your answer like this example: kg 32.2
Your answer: kg 0.55
